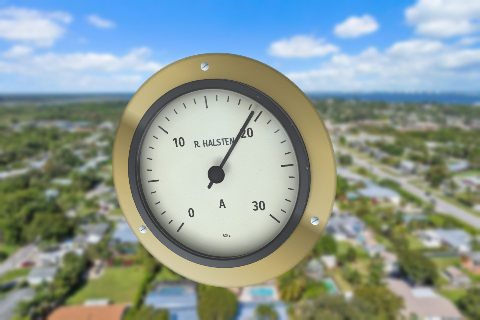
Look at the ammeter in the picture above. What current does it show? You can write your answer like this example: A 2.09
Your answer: A 19.5
